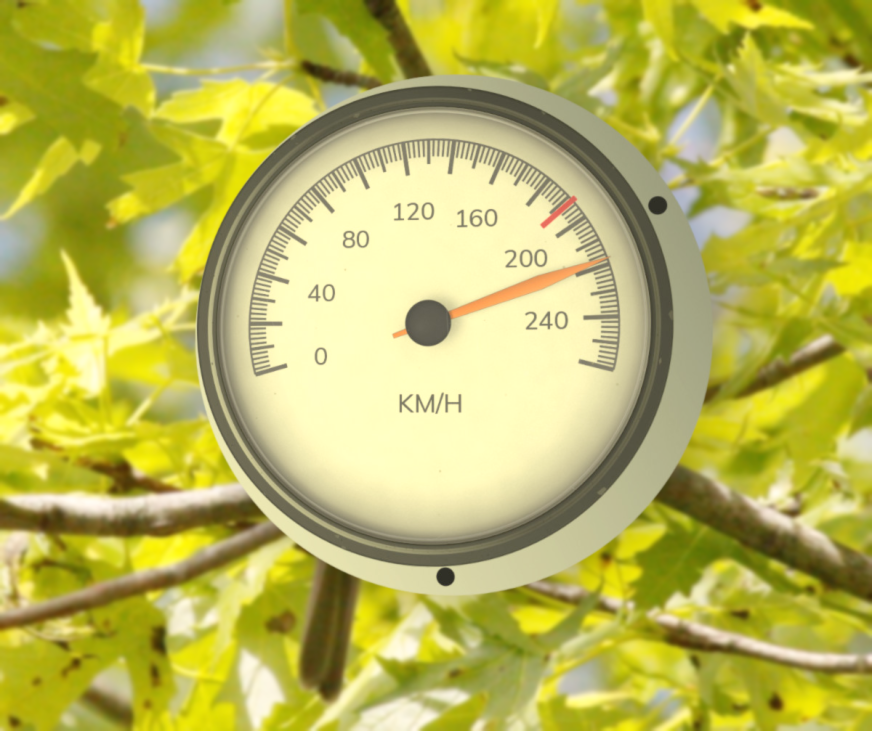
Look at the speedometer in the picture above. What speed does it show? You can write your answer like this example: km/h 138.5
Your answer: km/h 218
